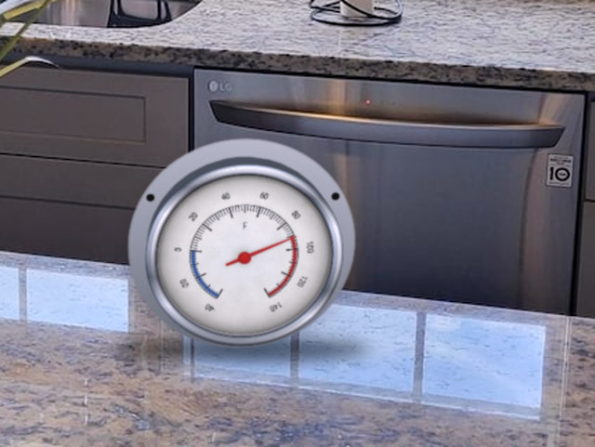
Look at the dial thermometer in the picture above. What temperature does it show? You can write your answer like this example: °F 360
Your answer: °F 90
